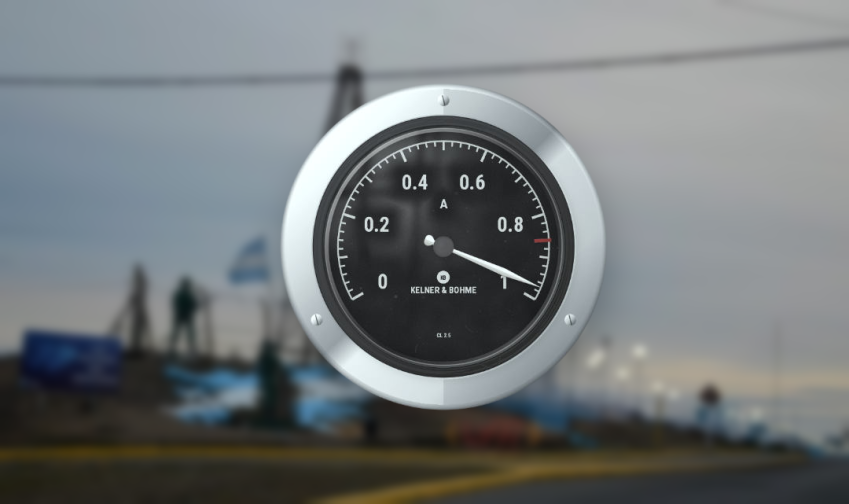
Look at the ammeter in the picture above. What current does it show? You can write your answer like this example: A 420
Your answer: A 0.97
